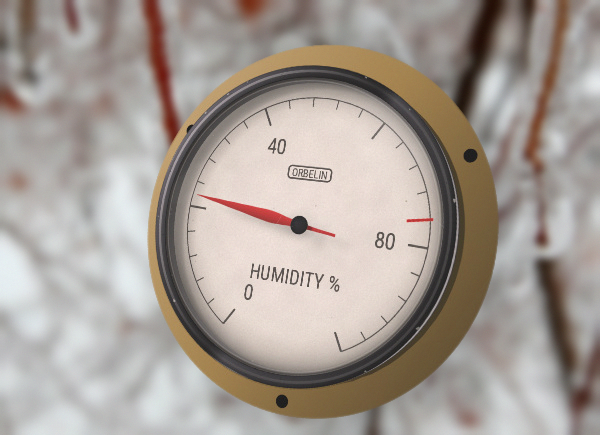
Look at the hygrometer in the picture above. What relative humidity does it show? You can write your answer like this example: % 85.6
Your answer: % 22
